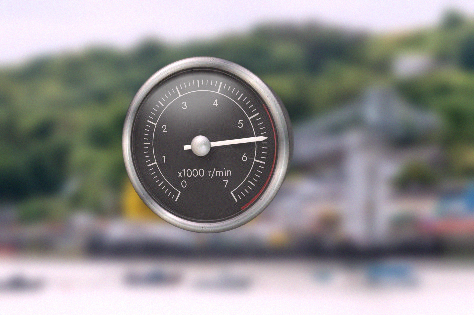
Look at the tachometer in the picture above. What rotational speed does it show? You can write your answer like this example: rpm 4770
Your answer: rpm 5500
